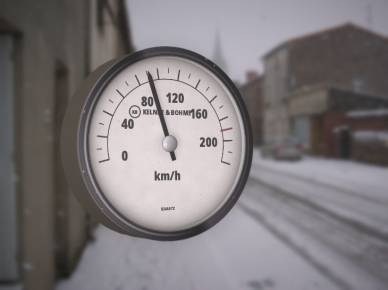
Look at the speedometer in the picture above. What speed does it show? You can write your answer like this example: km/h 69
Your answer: km/h 90
